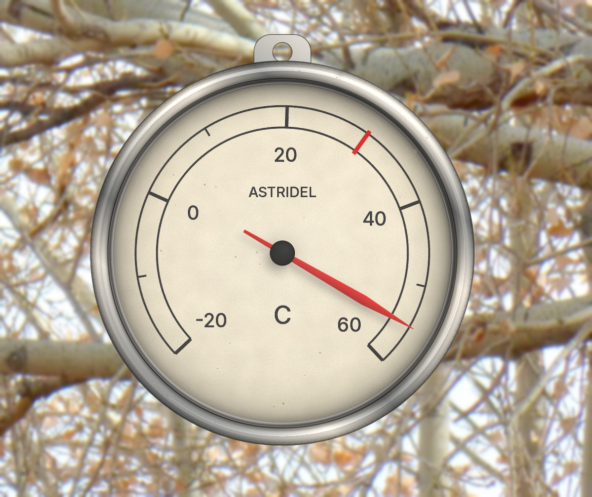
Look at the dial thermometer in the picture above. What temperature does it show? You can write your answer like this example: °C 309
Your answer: °C 55
